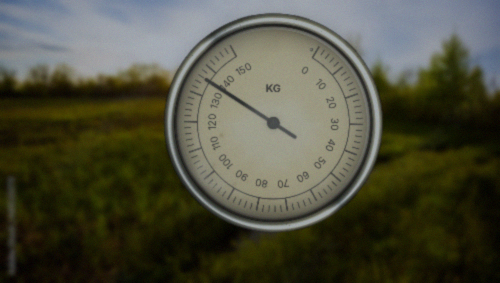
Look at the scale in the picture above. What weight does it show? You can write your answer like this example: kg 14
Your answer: kg 136
